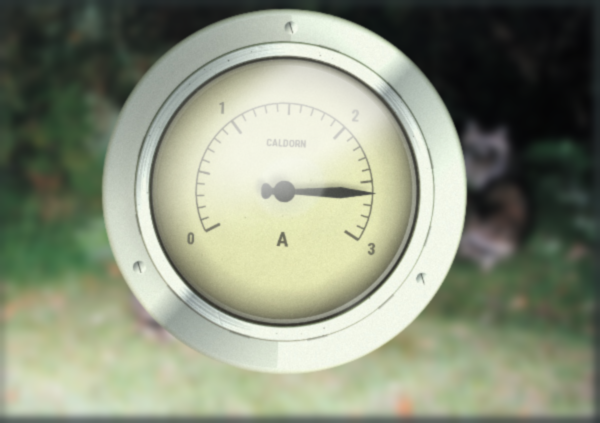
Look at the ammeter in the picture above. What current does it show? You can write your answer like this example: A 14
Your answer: A 2.6
